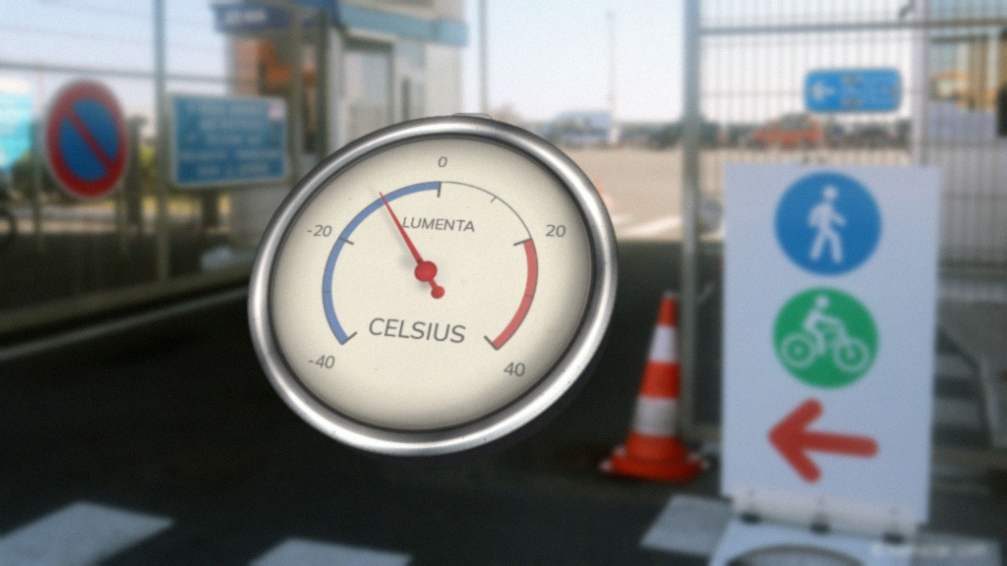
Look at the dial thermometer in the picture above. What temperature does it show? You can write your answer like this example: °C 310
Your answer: °C -10
